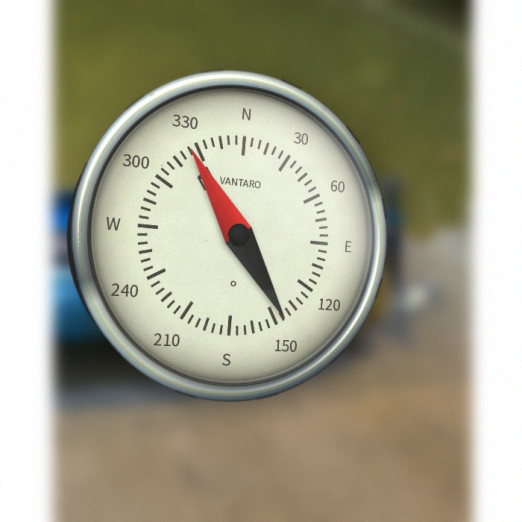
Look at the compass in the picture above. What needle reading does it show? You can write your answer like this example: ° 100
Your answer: ° 325
